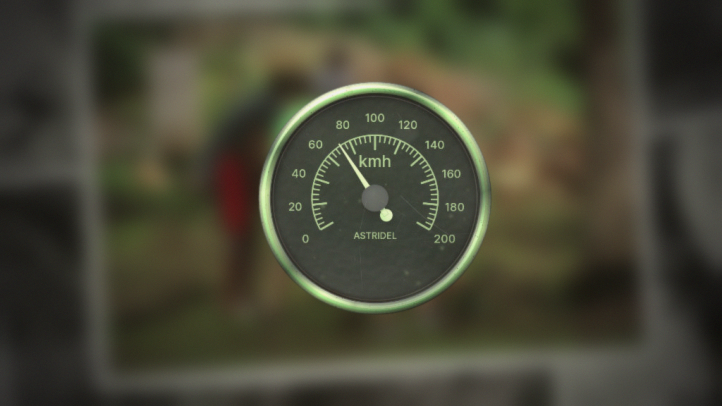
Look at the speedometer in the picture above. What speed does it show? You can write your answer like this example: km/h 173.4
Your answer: km/h 72
